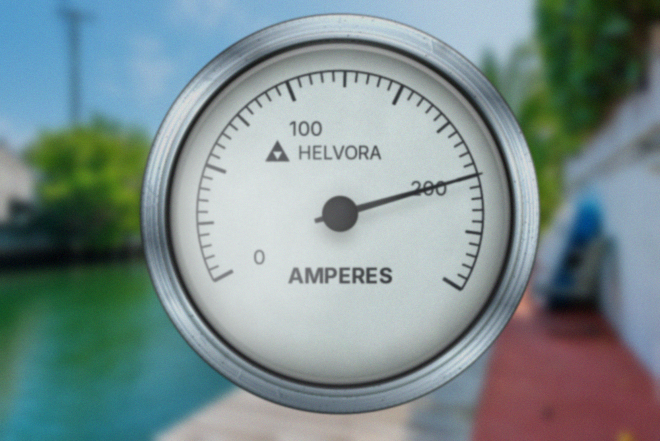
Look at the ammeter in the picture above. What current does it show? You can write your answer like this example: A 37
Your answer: A 200
